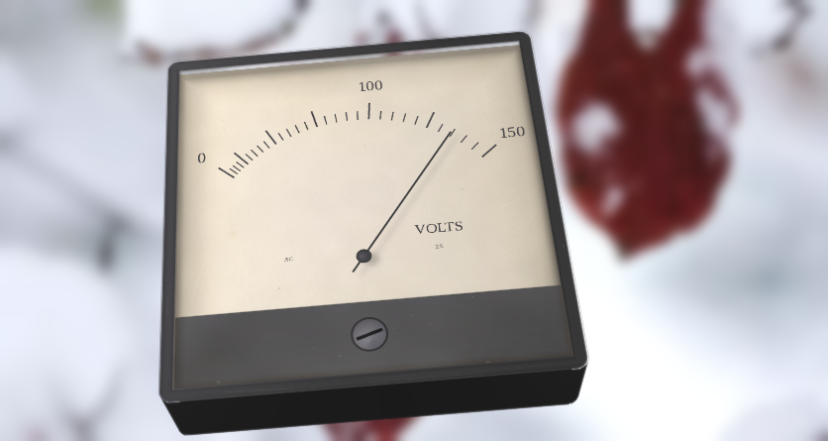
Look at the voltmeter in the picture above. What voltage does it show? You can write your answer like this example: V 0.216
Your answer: V 135
